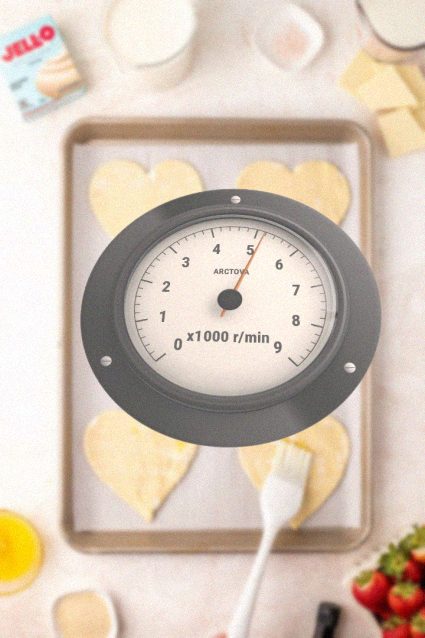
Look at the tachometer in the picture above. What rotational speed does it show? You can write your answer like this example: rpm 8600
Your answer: rpm 5200
